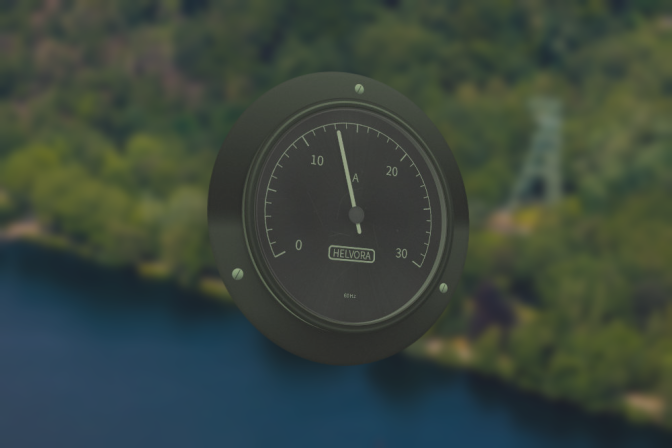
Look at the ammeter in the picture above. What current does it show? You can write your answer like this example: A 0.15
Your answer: A 13
